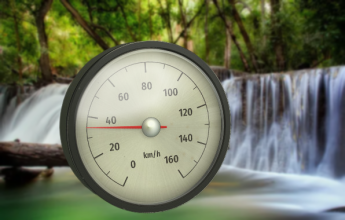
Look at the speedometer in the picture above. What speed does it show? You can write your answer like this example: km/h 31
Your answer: km/h 35
